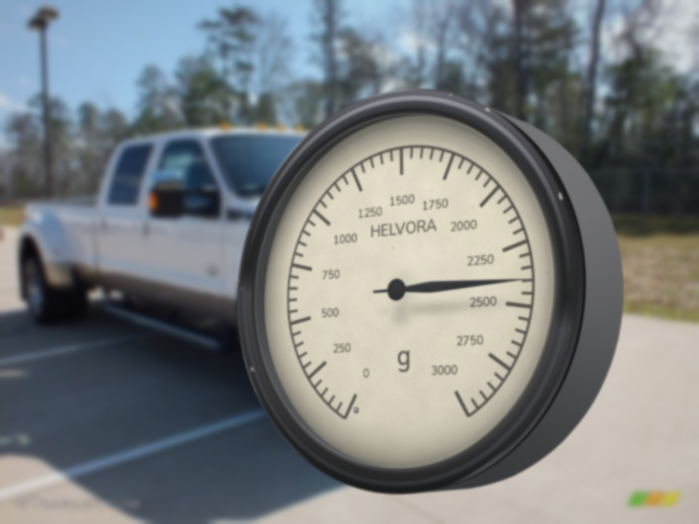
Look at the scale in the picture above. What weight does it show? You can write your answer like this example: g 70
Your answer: g 2400
